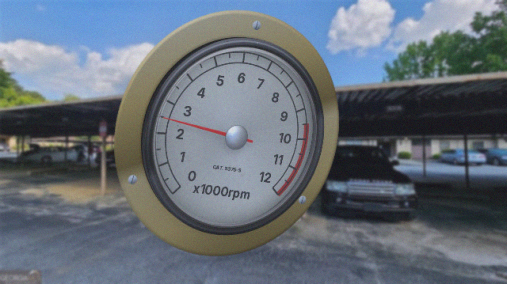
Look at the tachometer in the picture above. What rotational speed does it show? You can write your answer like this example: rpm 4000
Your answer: rpm 2500
